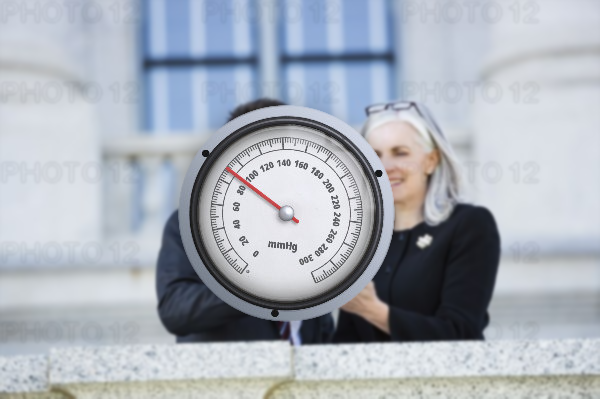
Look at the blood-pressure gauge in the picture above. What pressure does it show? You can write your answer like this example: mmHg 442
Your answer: mmHg 90
